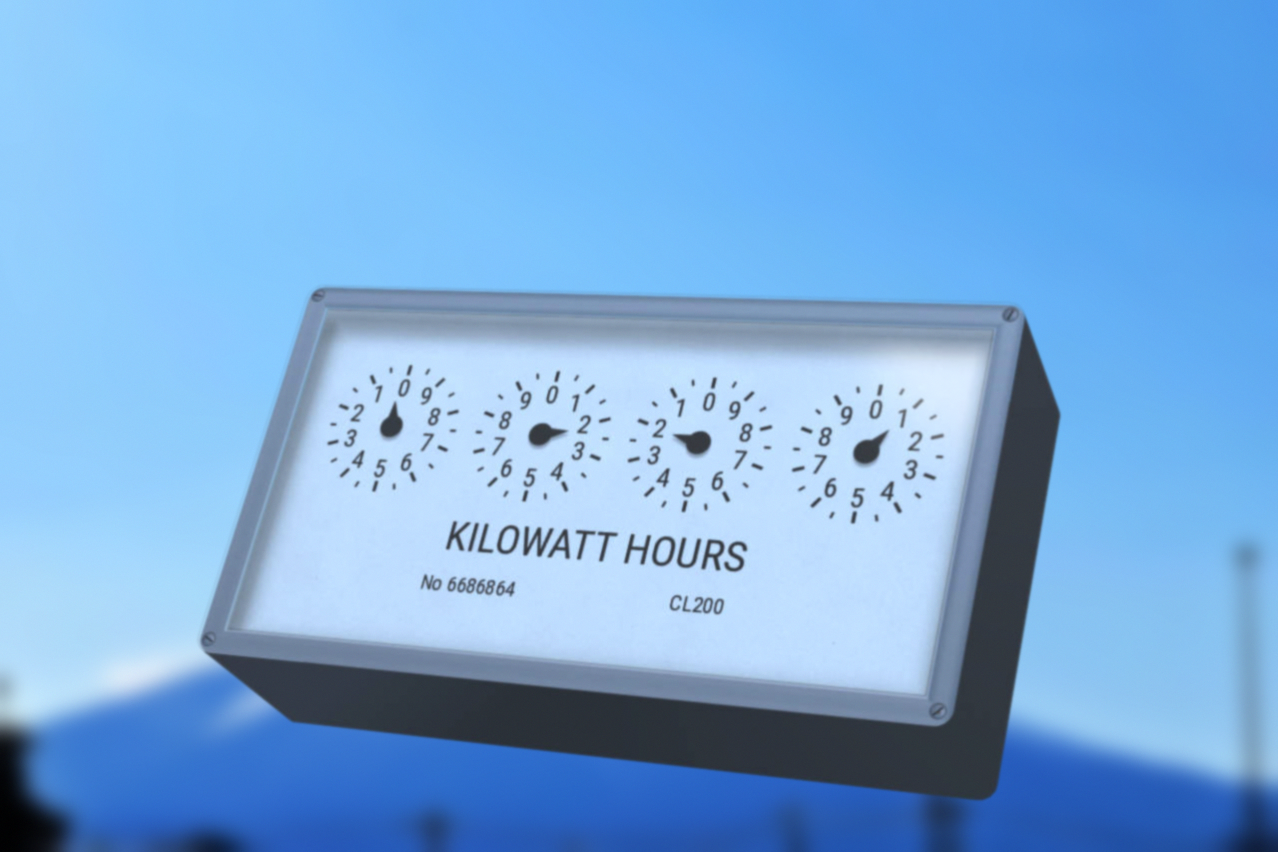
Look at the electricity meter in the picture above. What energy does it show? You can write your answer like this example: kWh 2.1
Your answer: kWh 221
